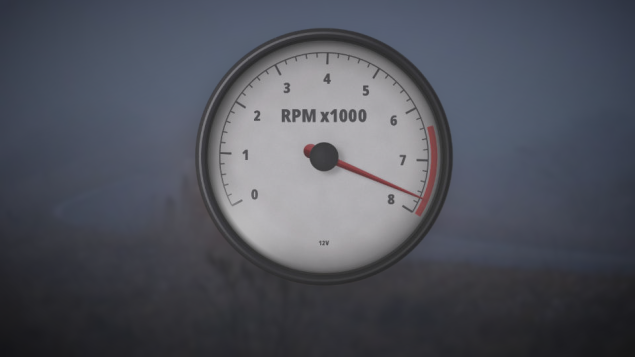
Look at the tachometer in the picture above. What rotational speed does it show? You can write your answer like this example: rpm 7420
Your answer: rpm 7700
